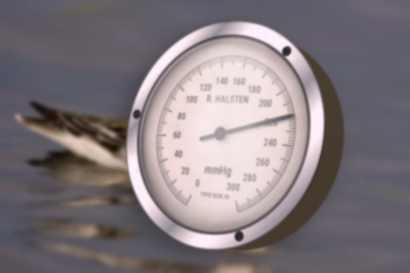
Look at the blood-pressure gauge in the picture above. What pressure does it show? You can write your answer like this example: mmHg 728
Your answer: mmHg 220
